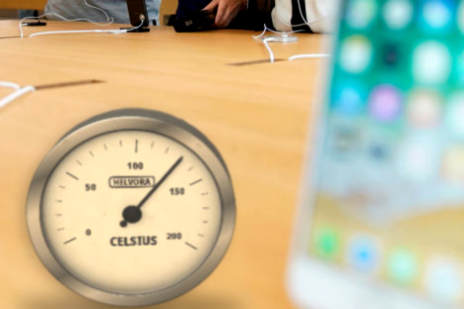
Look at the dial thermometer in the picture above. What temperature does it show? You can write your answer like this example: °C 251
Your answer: °C 130
